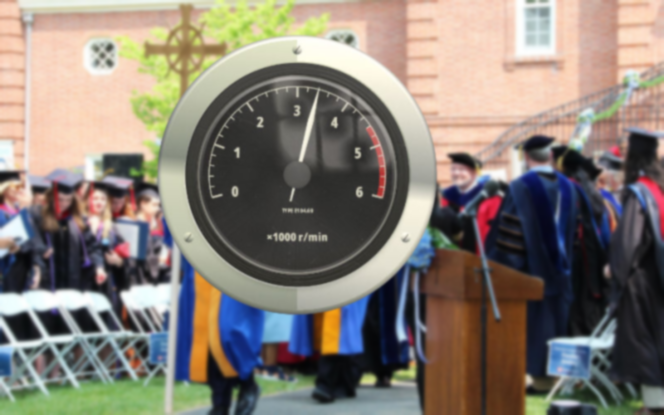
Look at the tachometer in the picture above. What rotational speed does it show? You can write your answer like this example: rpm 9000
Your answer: rpm 3400
